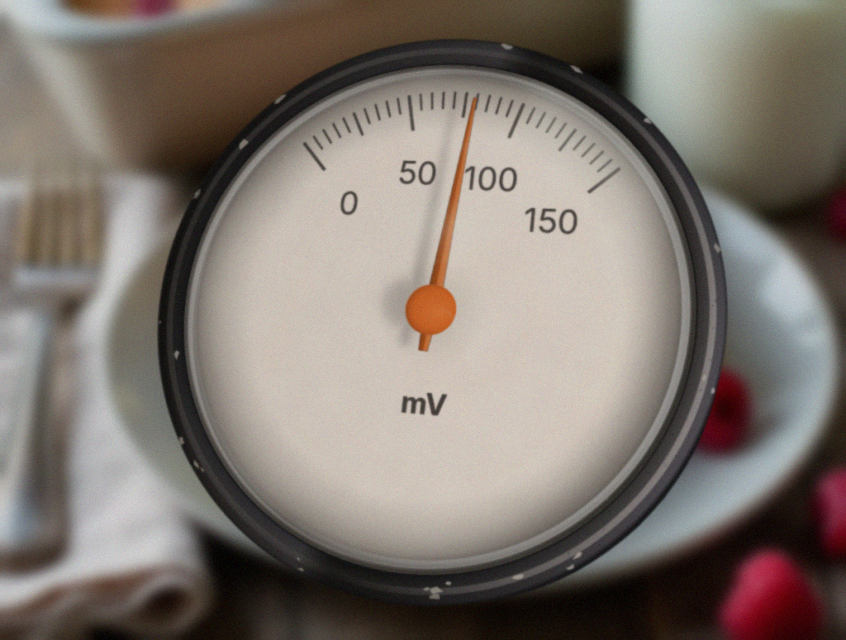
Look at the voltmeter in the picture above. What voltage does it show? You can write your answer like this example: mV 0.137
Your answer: mV 80
